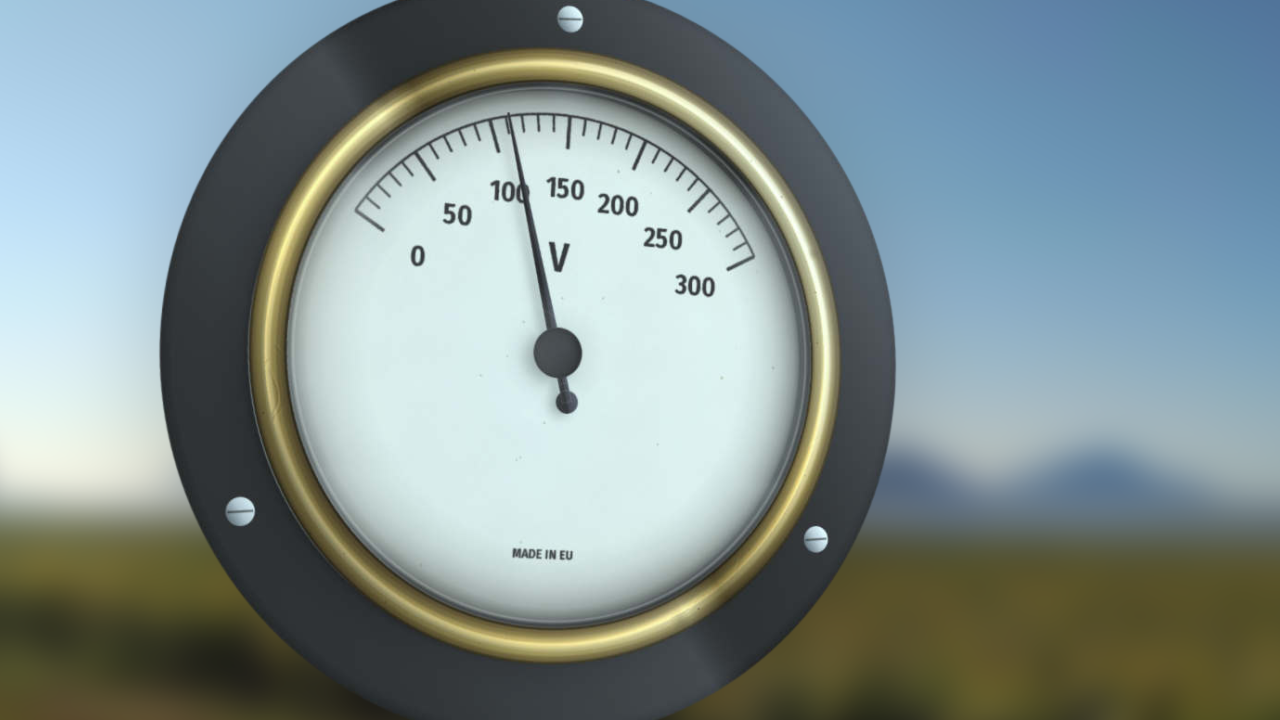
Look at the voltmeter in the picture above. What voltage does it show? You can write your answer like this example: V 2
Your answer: V 110
